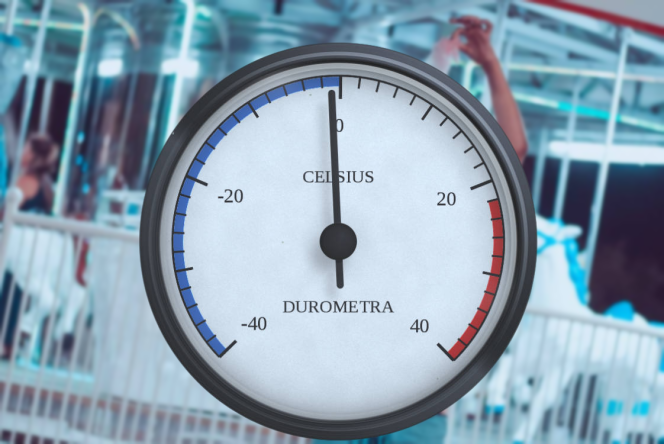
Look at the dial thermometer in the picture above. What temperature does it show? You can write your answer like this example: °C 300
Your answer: °C -1
